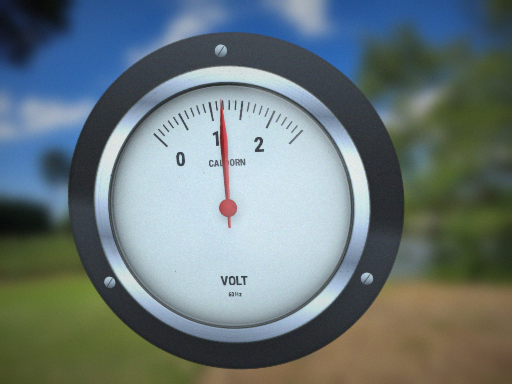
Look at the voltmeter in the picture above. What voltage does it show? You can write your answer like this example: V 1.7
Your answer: V 1.2
